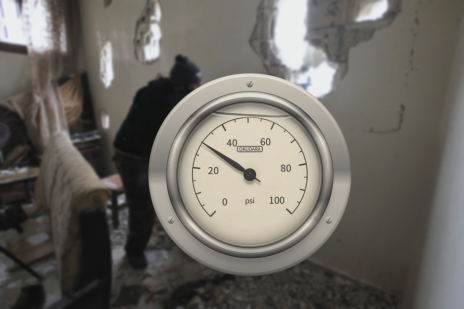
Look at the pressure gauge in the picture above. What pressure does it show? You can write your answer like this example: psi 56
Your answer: psi 30
